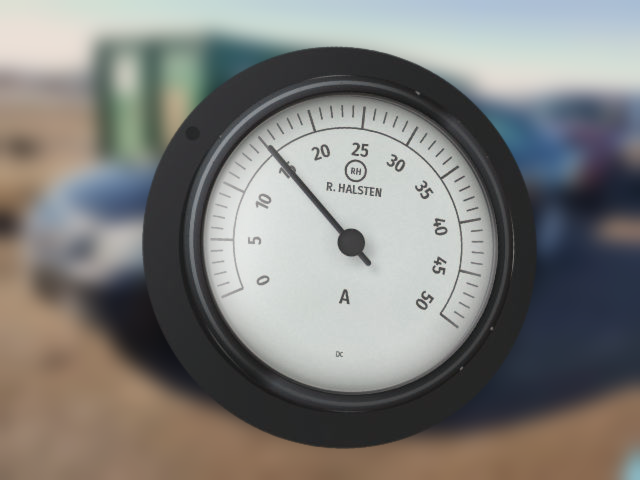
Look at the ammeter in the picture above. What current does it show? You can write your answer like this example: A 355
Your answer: A 15
